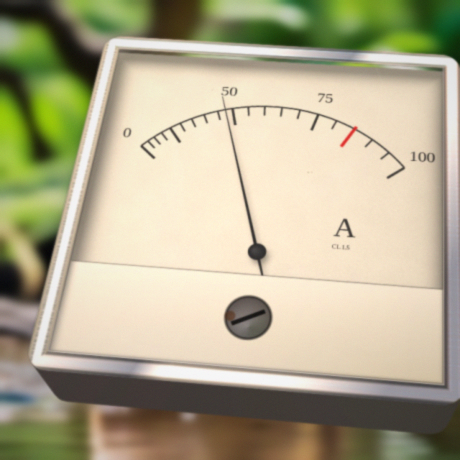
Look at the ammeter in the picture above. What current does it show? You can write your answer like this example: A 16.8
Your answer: A 47.5
